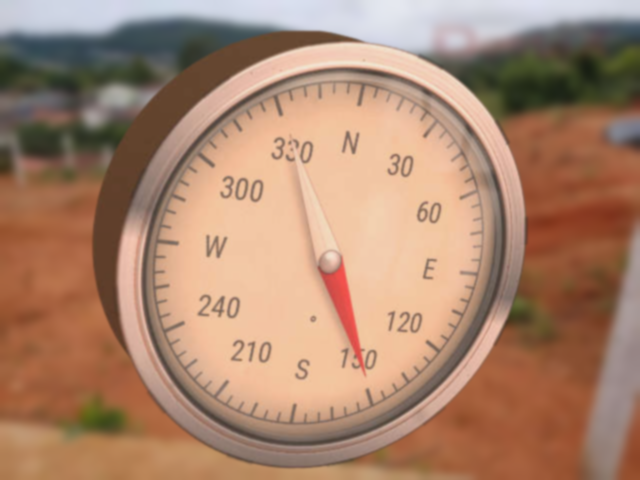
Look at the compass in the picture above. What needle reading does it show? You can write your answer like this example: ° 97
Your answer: ° 150
